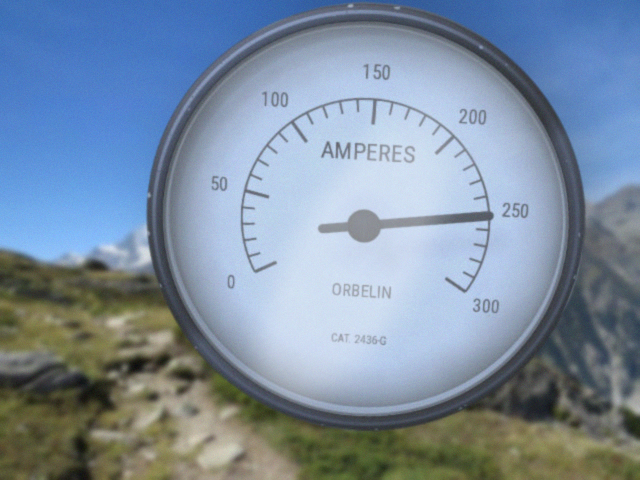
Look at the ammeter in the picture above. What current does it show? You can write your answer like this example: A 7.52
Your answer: A 250
